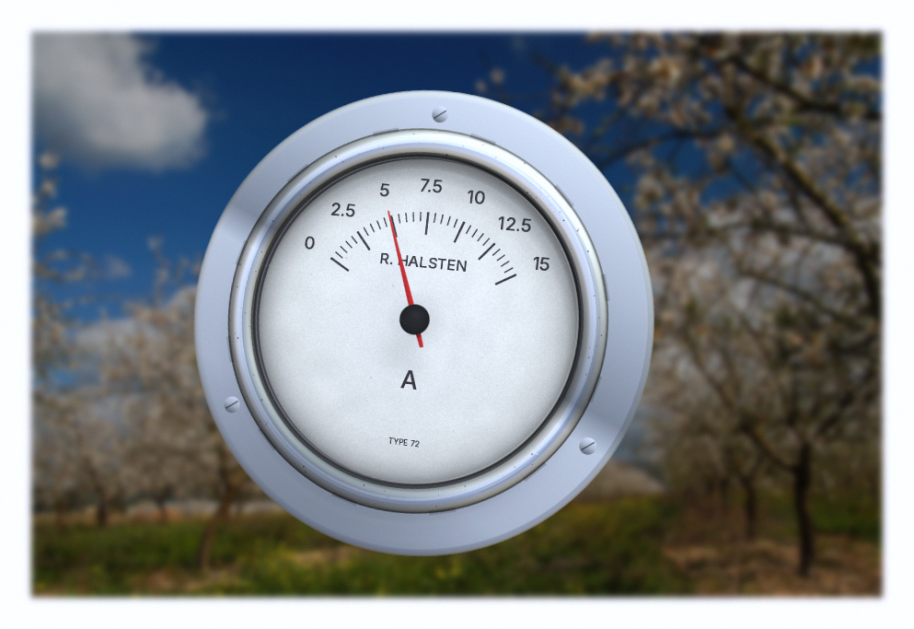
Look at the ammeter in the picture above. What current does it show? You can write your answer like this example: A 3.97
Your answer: A 5
